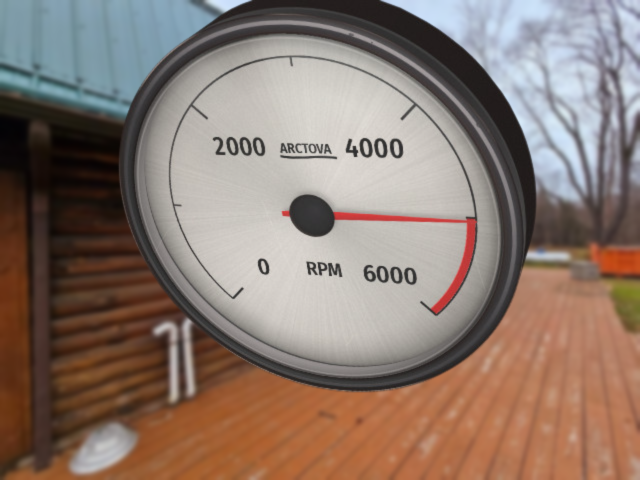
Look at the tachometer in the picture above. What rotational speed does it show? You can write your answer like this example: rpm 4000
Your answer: rpm 5000
